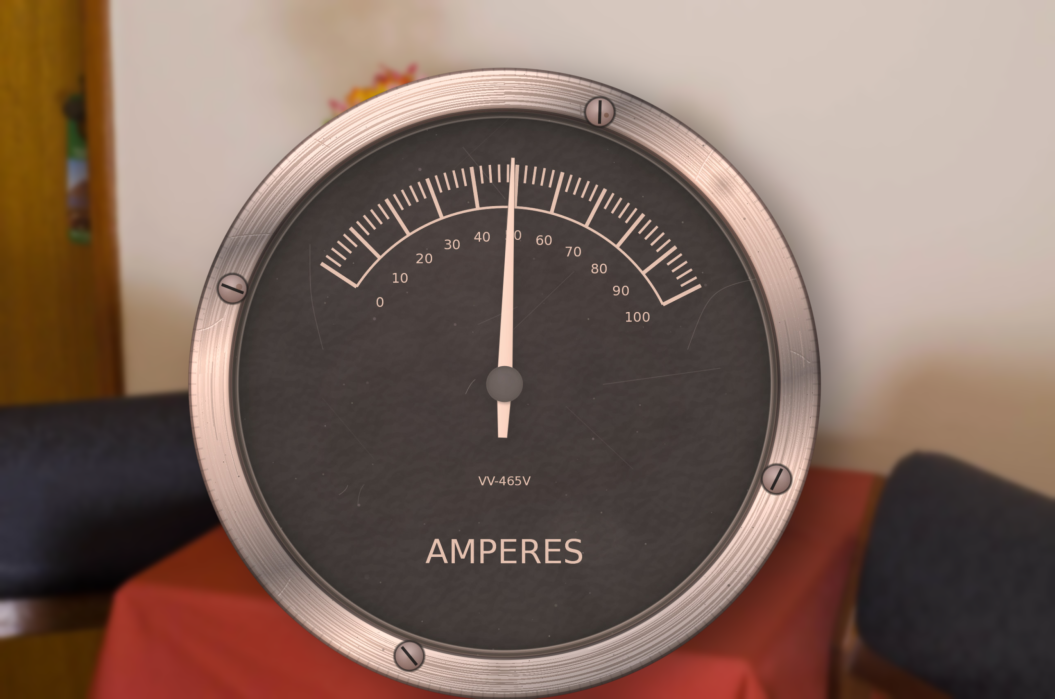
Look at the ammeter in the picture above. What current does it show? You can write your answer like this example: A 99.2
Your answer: A 49
